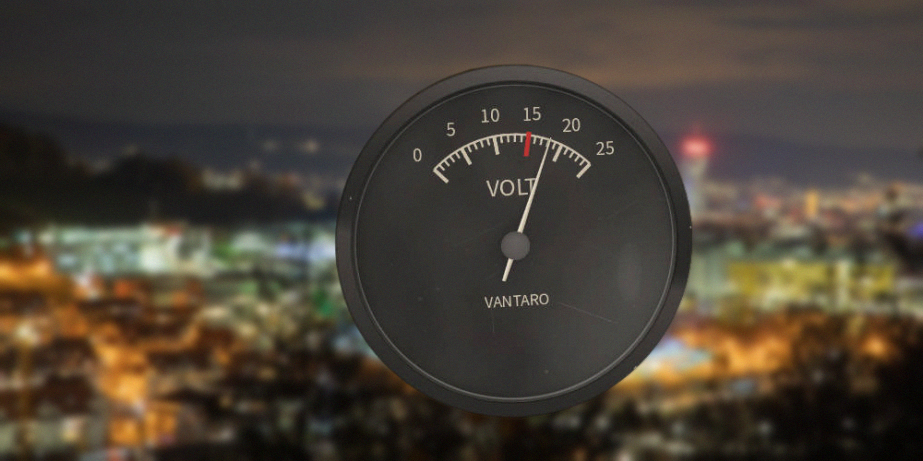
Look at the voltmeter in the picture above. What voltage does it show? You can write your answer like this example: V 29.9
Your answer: V 18
